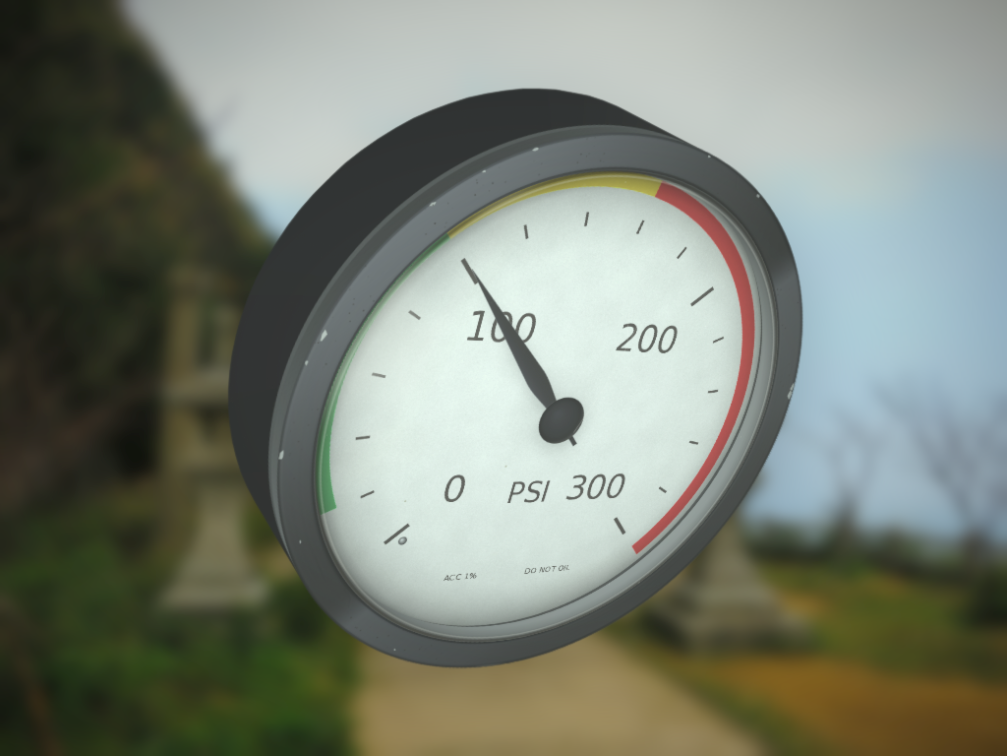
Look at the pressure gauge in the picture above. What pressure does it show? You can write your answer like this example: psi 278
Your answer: psi 100
